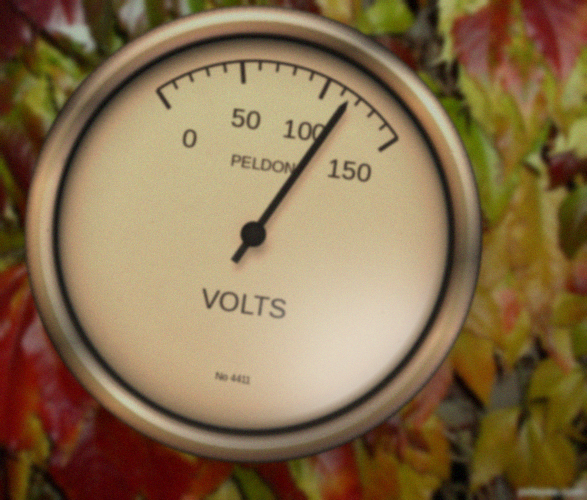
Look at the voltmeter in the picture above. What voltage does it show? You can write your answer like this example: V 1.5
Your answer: V 115
